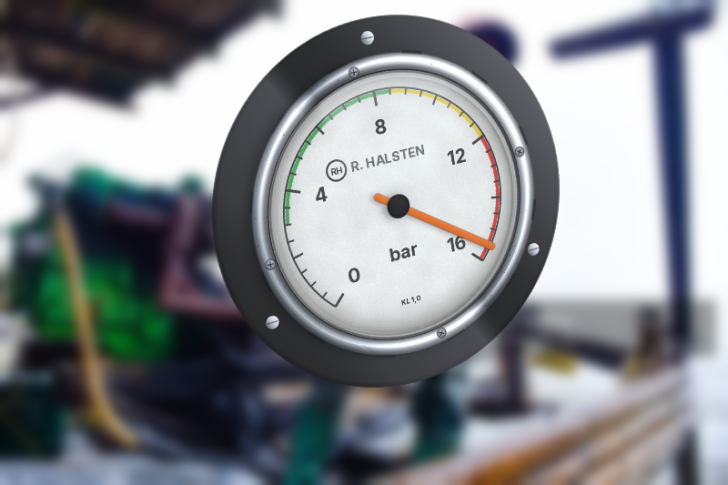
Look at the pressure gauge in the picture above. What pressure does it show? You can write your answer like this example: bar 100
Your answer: bar 15.5
